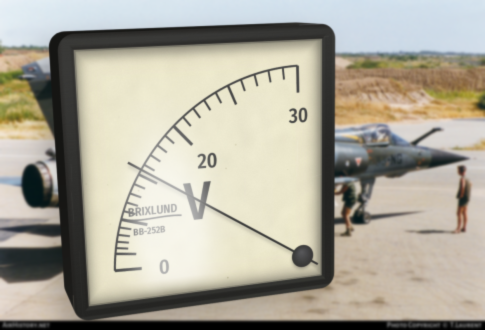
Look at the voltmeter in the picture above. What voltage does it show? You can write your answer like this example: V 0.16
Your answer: V 15.5
